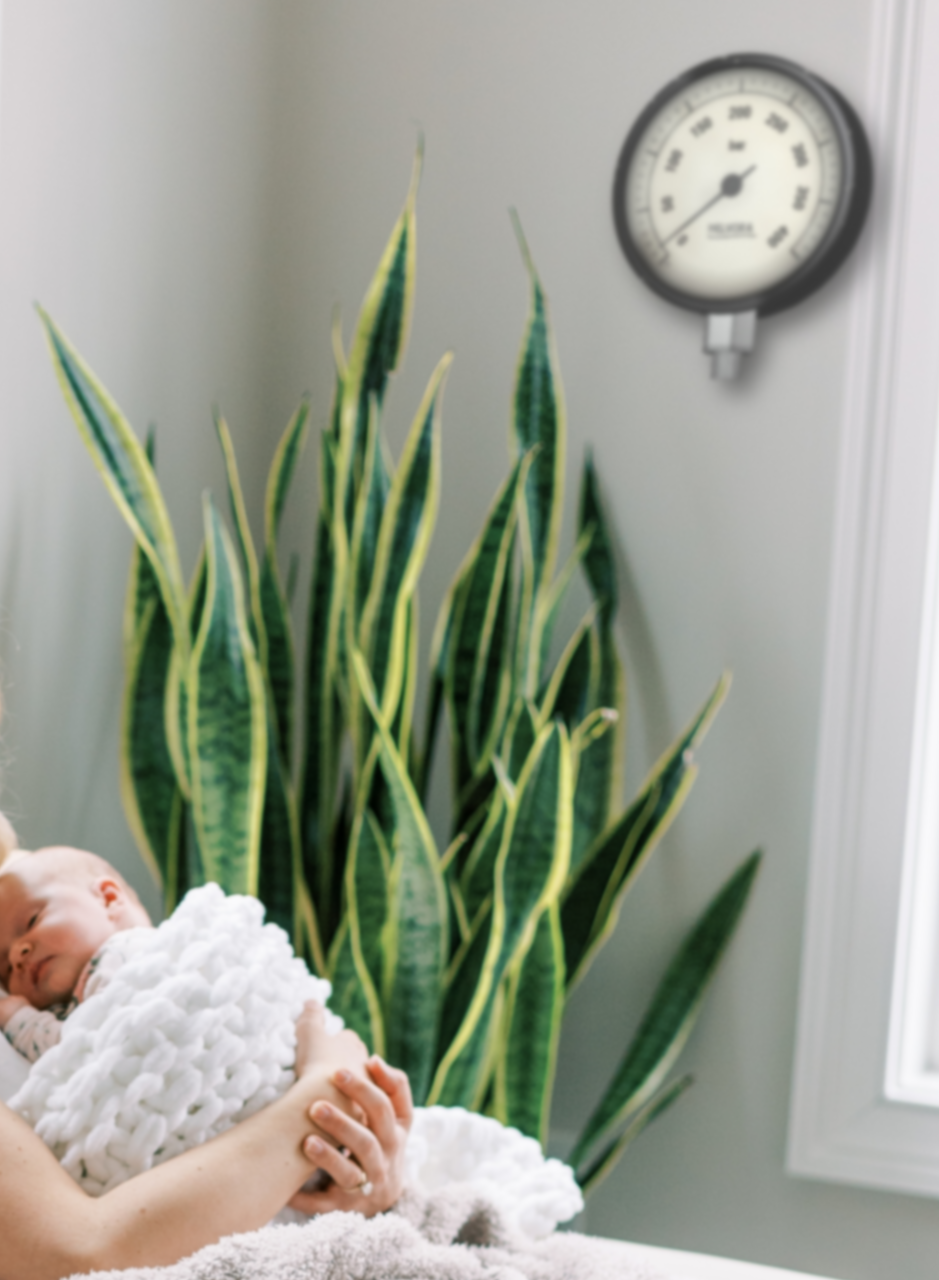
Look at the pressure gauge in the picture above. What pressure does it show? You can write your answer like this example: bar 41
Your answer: bar 10
